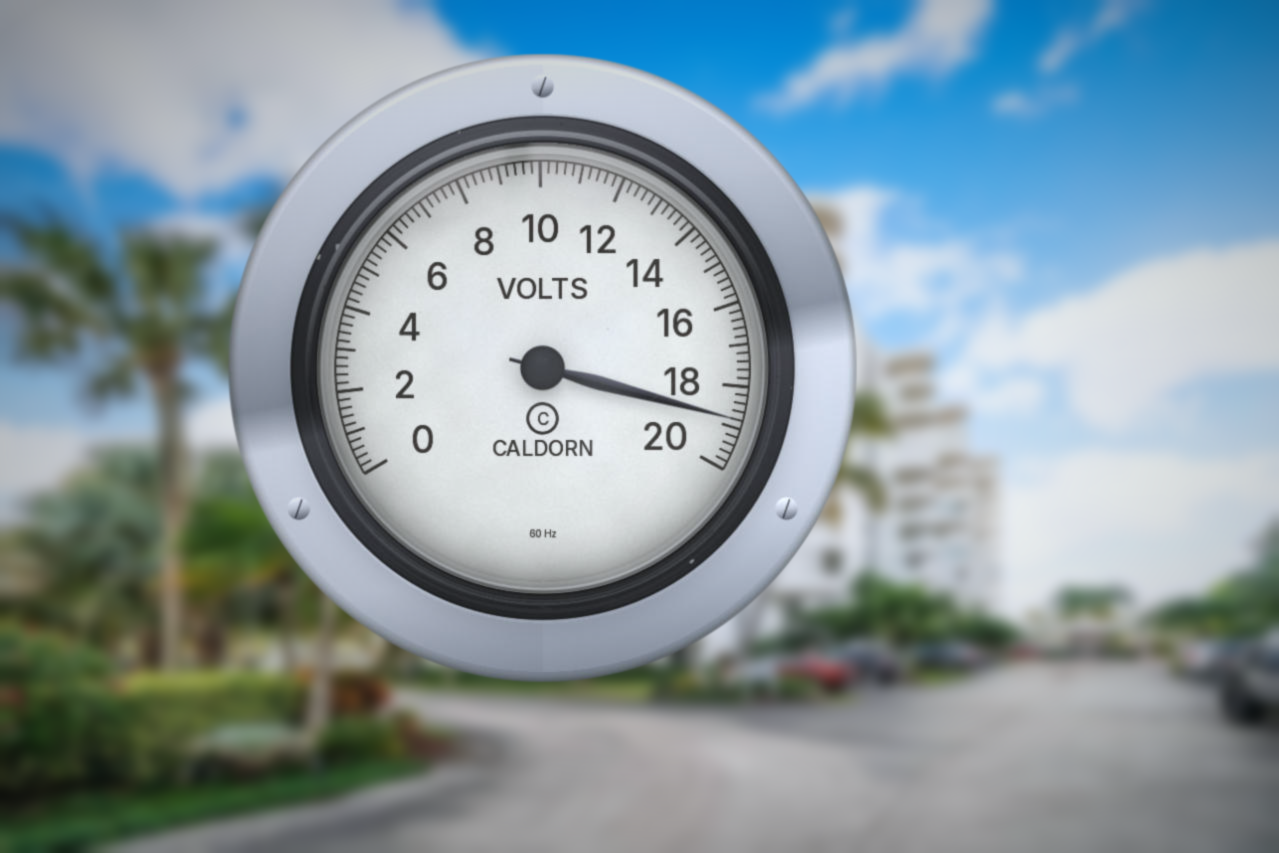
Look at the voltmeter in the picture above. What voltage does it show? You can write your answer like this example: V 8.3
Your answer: V 18.8
